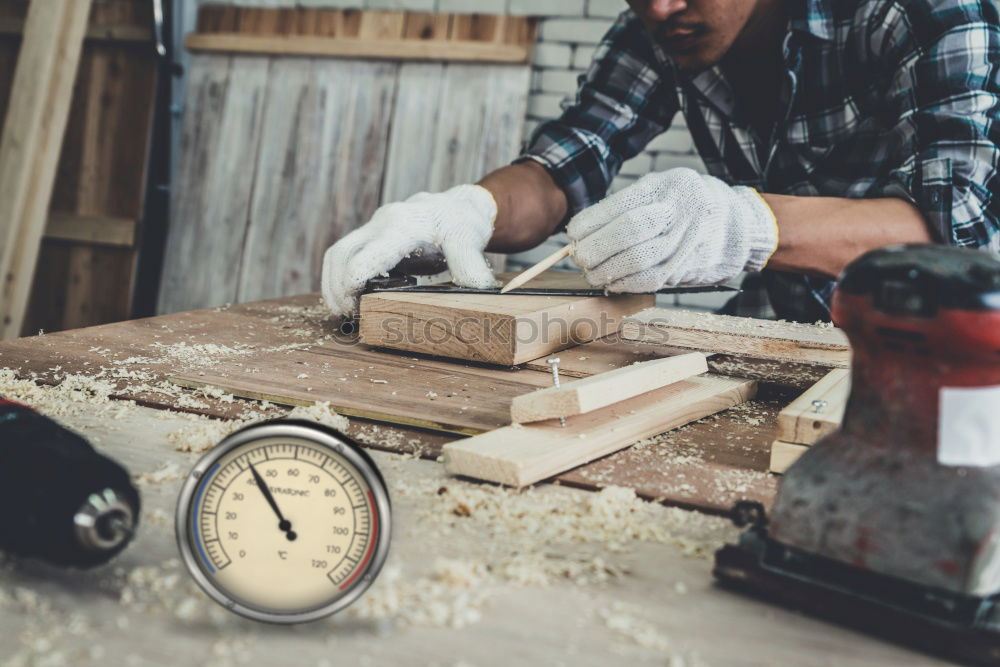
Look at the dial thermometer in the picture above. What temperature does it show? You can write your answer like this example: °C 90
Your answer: °C 44
